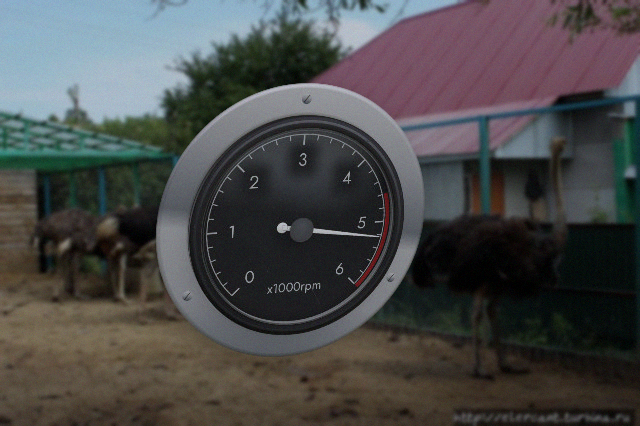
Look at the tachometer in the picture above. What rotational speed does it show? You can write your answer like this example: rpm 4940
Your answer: rpm 5200
